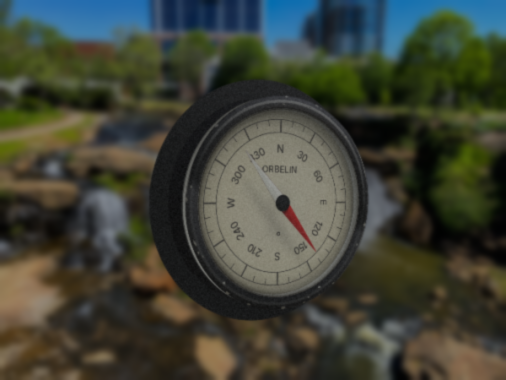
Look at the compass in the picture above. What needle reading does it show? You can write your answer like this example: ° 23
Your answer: ° 140
